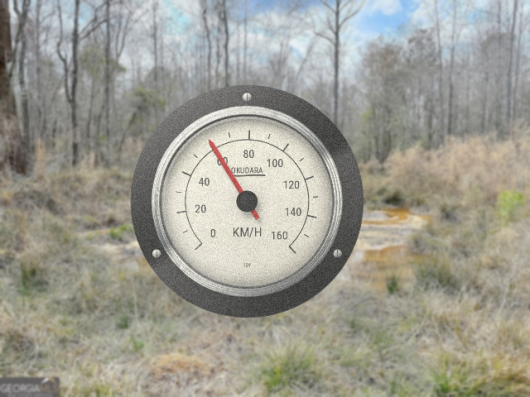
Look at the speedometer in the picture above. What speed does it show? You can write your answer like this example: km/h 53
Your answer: km/h 60
